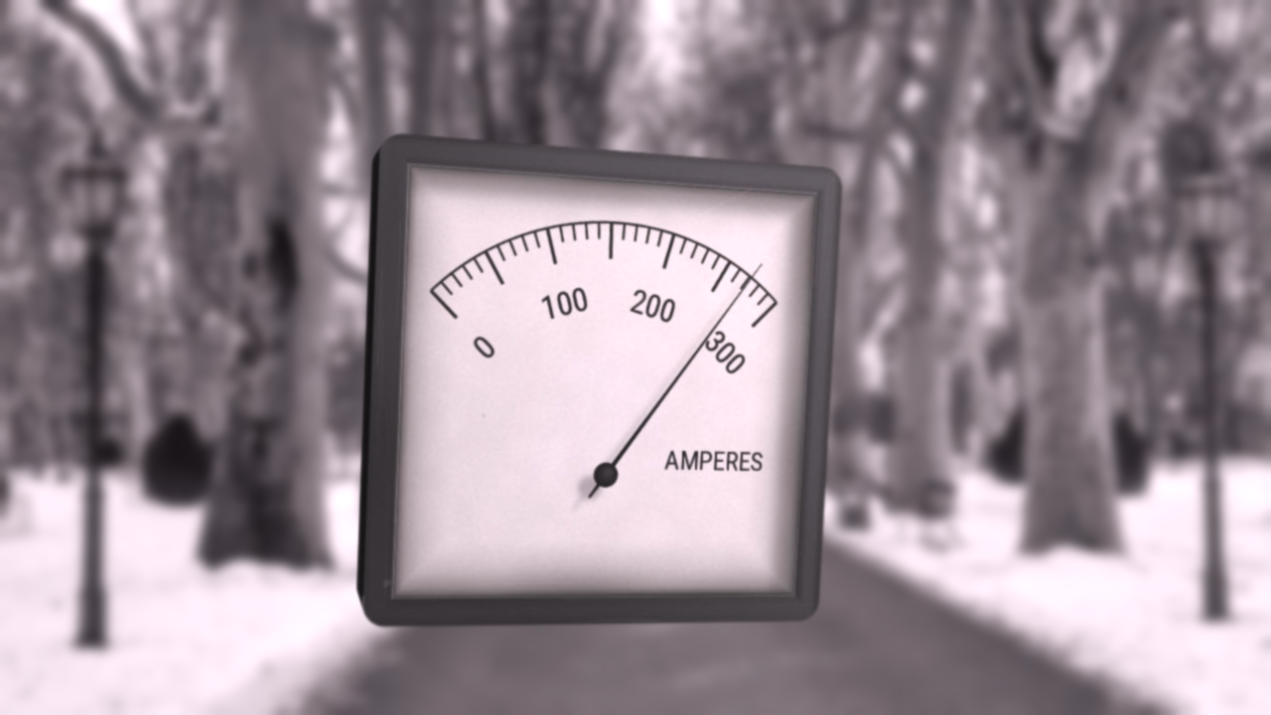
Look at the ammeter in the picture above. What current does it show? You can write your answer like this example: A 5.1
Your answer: A 270
